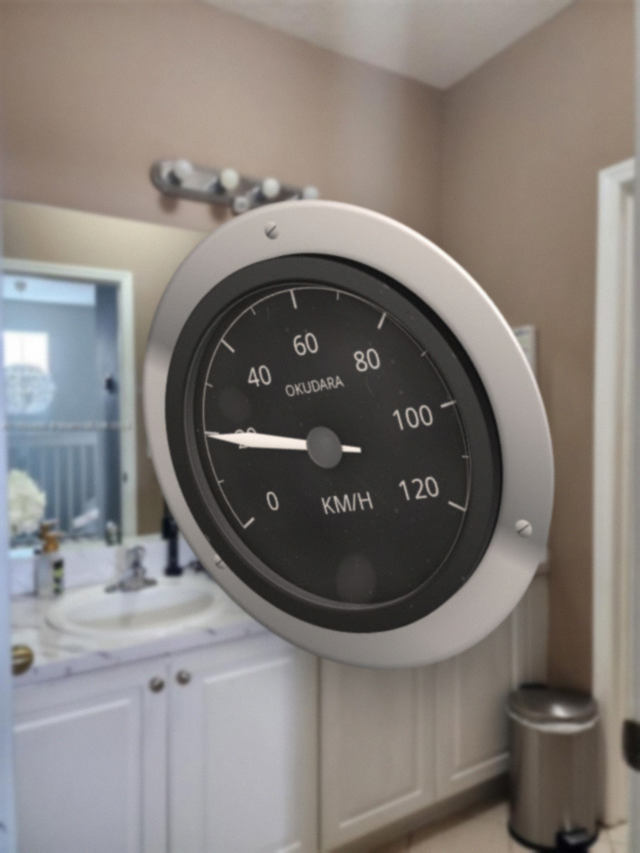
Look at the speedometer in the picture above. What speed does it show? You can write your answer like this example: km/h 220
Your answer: km/h 20
